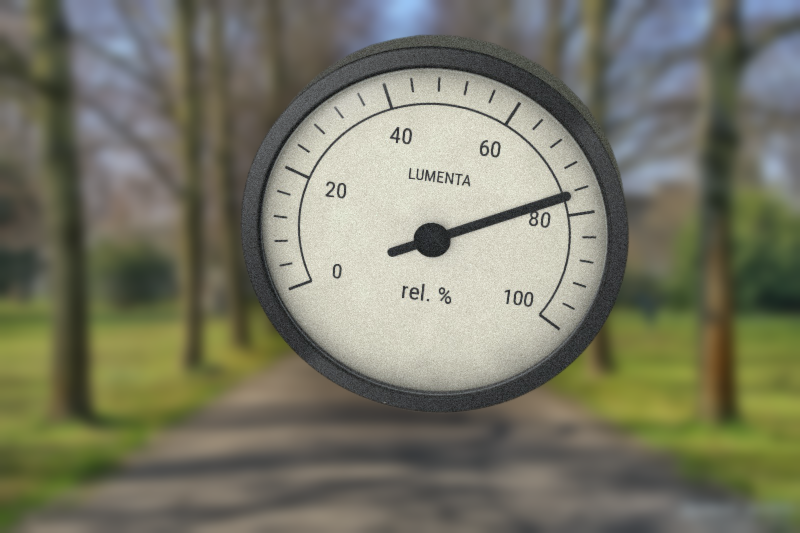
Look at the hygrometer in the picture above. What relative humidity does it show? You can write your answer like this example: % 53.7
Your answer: % 76
